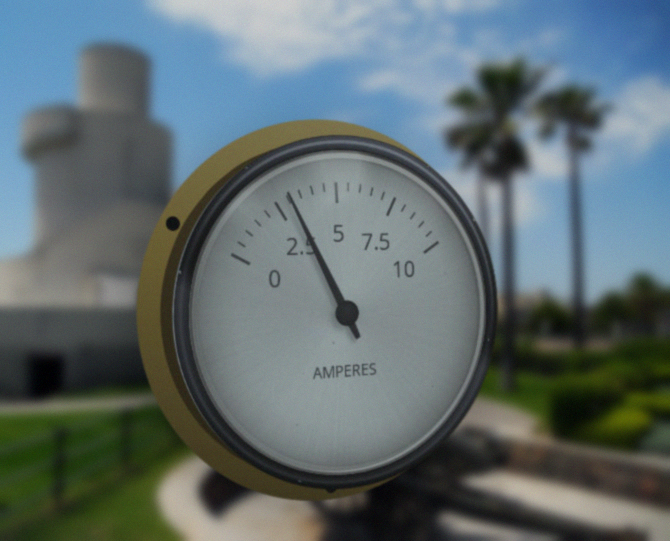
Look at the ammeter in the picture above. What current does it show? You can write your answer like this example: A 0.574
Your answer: A 3
